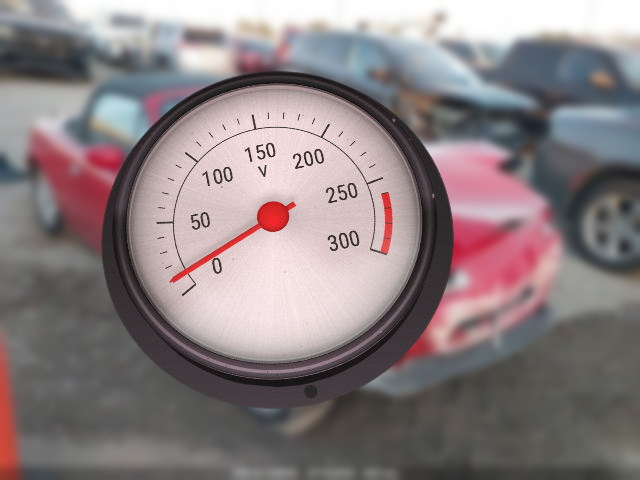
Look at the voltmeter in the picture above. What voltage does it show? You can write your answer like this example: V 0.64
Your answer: V 10
